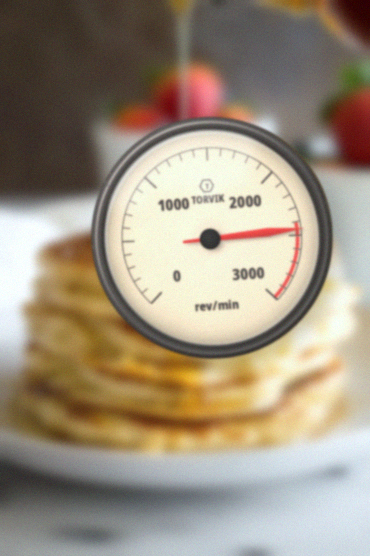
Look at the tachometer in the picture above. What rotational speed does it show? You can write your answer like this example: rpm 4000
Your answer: rpm 2450
